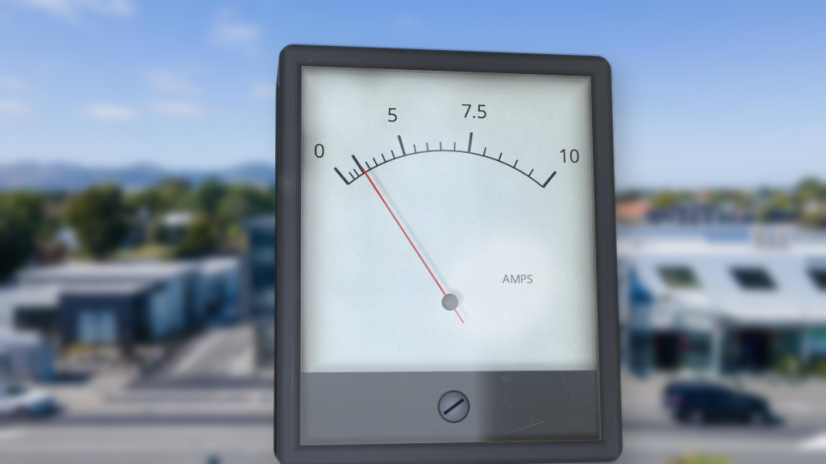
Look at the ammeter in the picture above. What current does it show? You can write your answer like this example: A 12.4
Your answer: A 2.5
